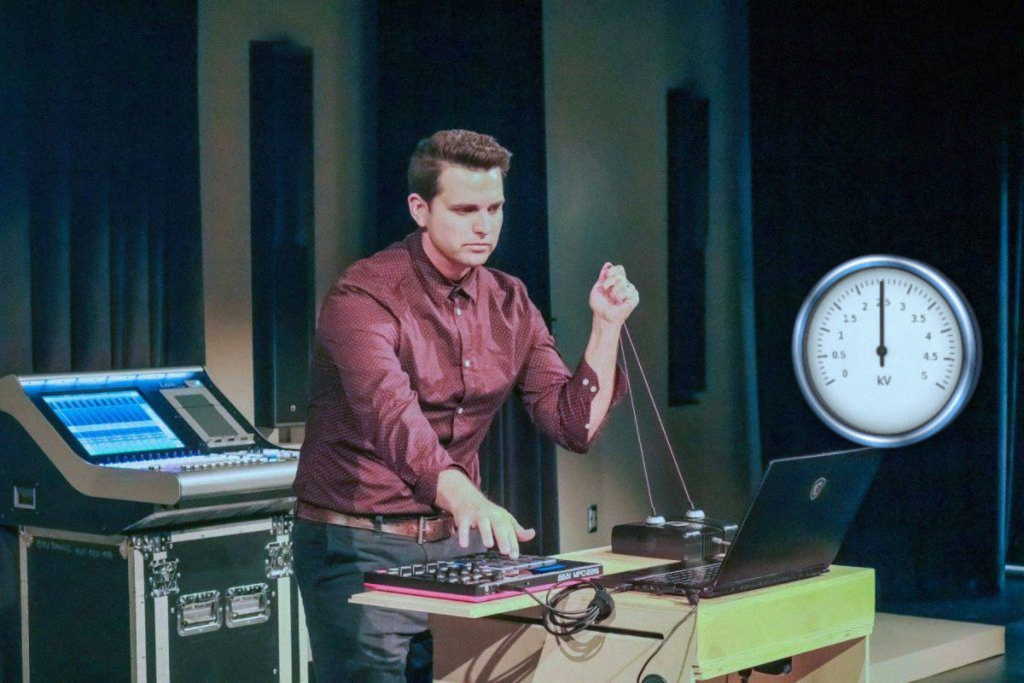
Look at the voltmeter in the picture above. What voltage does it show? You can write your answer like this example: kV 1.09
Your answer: kV 2.5
